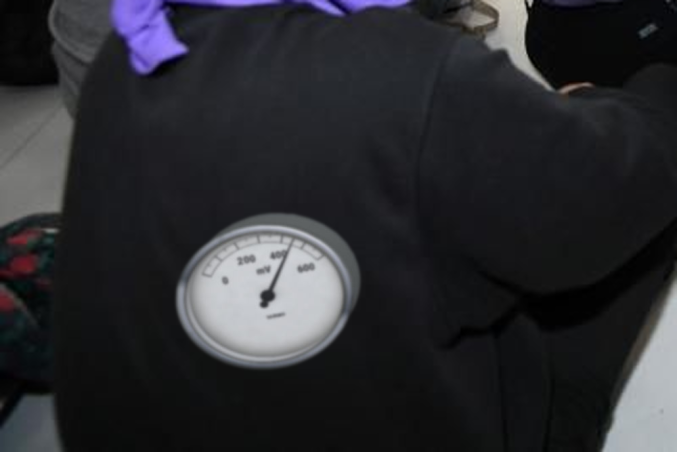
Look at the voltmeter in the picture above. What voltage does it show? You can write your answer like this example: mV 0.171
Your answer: mV 450
